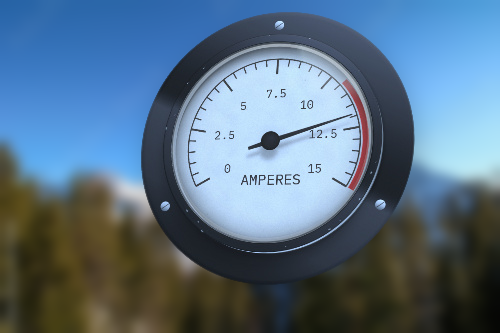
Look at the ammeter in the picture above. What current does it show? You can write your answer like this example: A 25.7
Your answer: A 12
